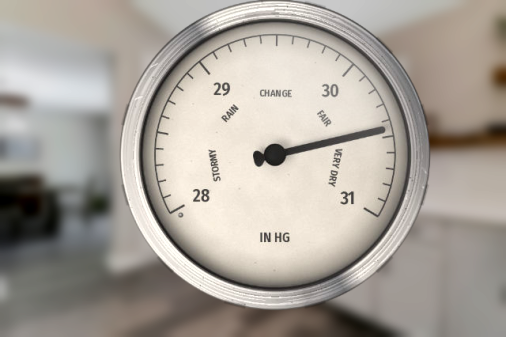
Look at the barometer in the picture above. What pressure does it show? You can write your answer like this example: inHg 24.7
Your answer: inHg 30.45
